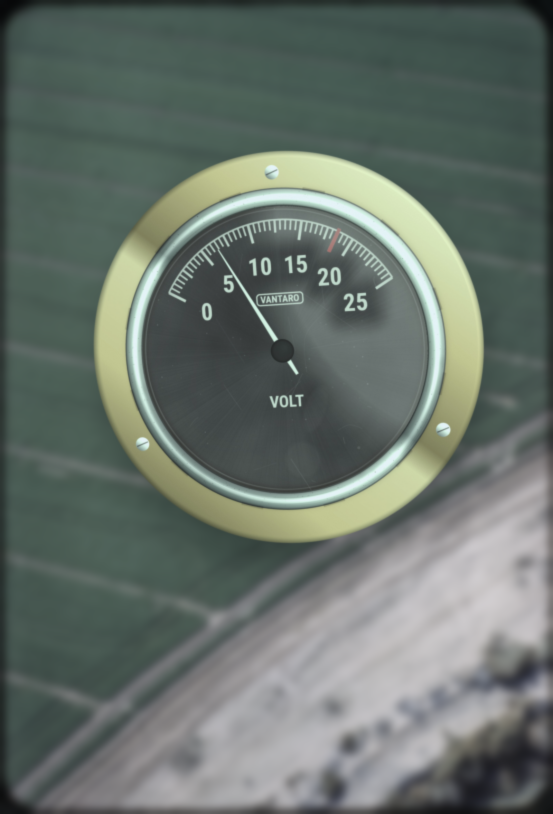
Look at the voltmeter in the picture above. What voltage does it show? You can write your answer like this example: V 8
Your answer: V 6.5
